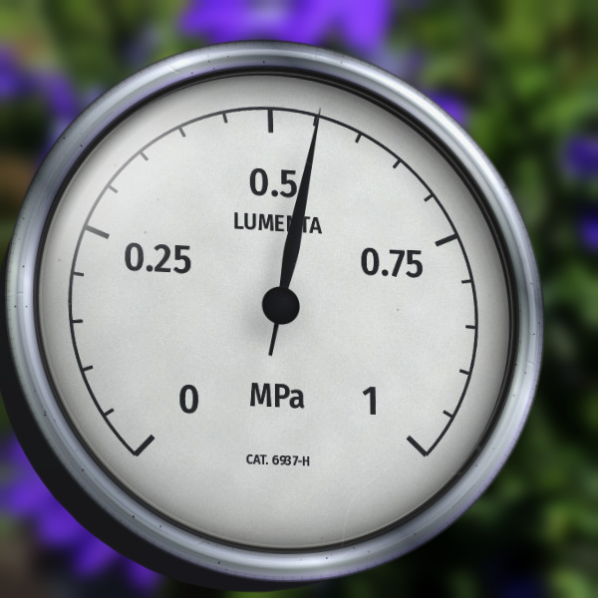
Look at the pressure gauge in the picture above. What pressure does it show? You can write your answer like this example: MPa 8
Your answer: MPa 0.55
